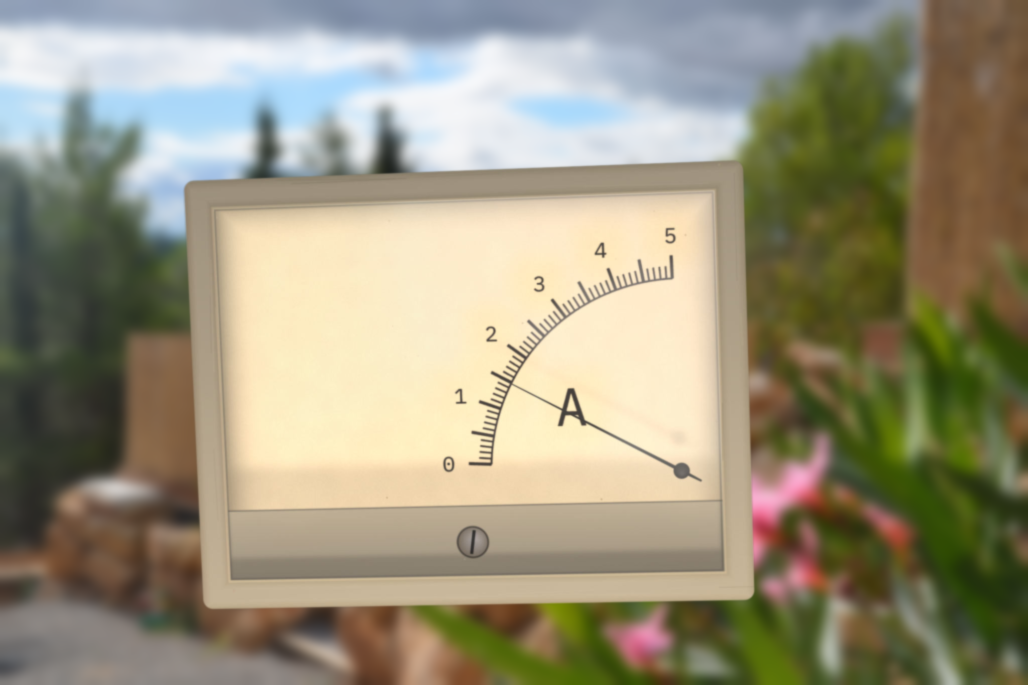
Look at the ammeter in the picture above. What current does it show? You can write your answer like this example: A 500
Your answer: A 1.5
